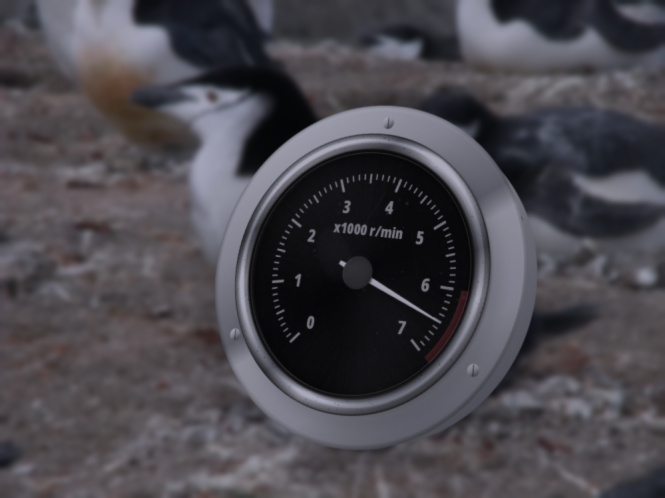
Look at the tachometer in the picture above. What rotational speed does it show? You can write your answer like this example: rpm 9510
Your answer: rpm 6500
